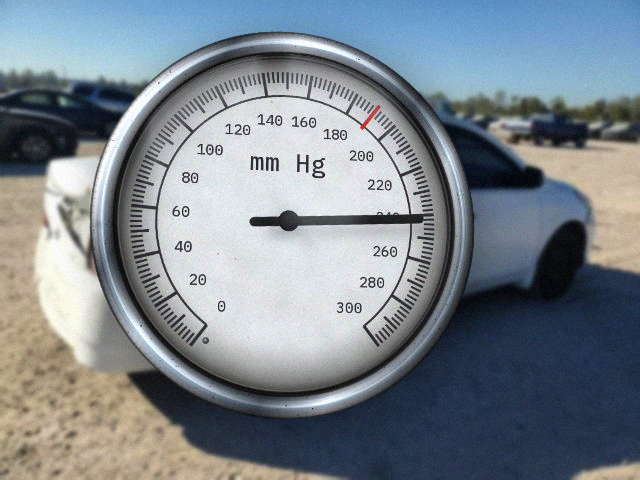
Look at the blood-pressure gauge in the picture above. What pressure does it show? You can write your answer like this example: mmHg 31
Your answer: mmHg 242
